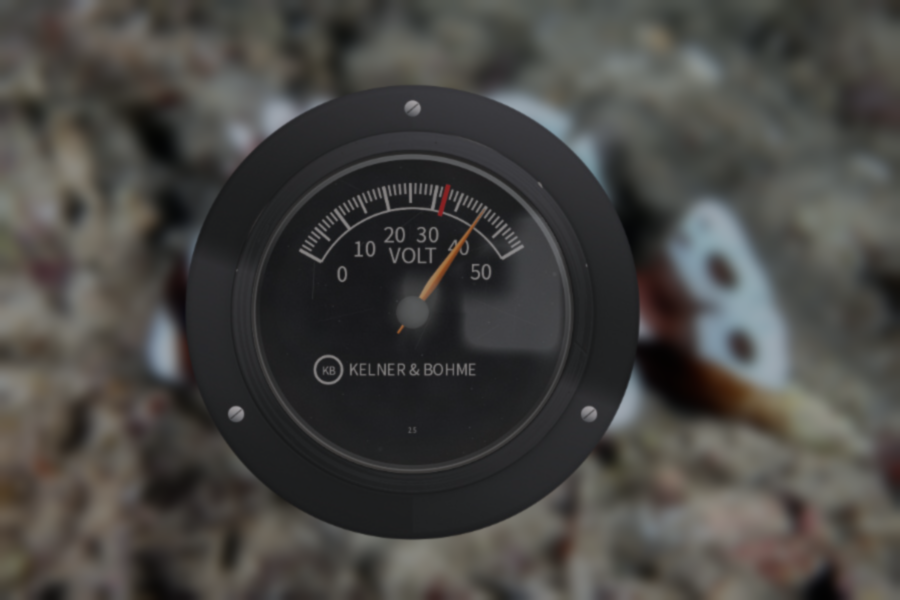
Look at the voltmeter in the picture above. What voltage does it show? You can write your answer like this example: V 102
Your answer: V 40
